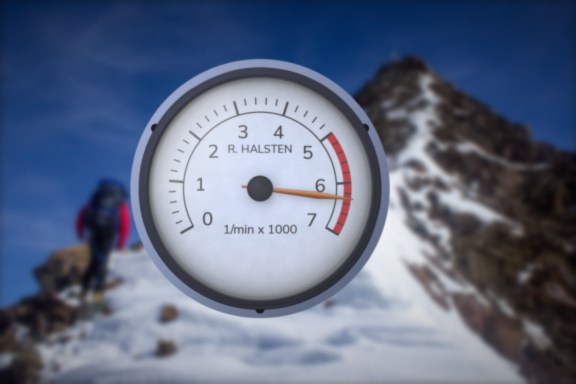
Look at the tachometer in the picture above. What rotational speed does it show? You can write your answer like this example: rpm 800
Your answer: rpm 6300
